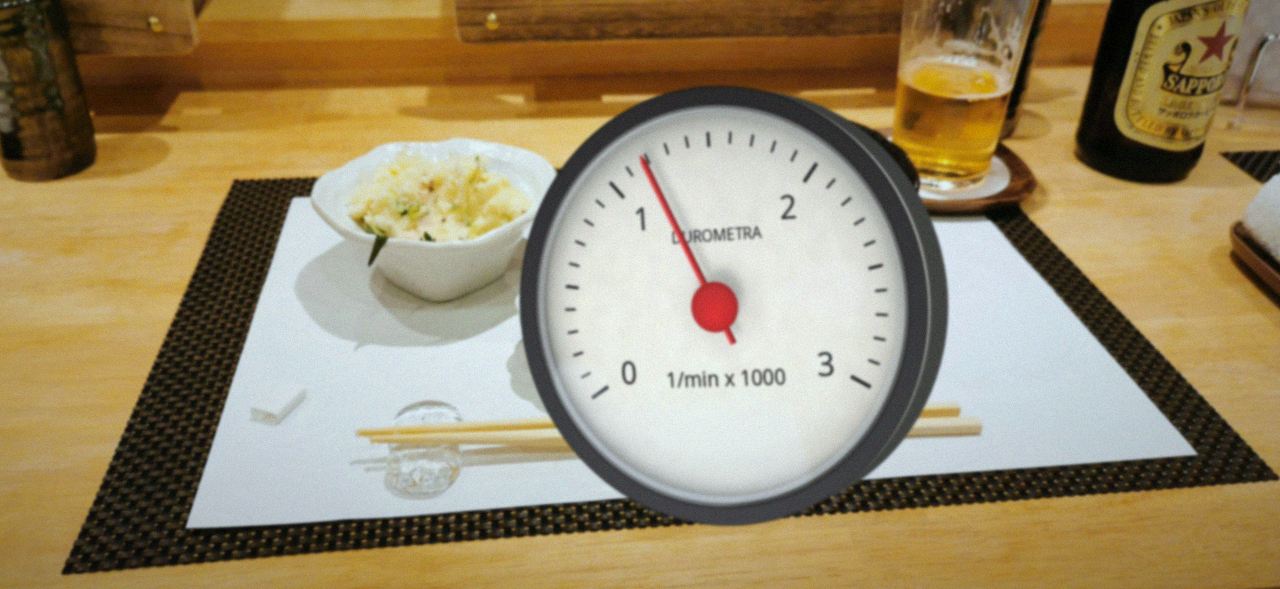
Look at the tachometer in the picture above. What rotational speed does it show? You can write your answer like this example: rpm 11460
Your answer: rpm 1200
